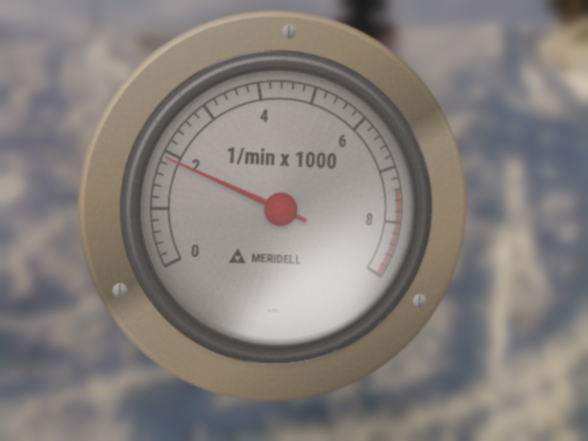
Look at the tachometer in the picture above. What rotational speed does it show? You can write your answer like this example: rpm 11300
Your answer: rpm 1900
